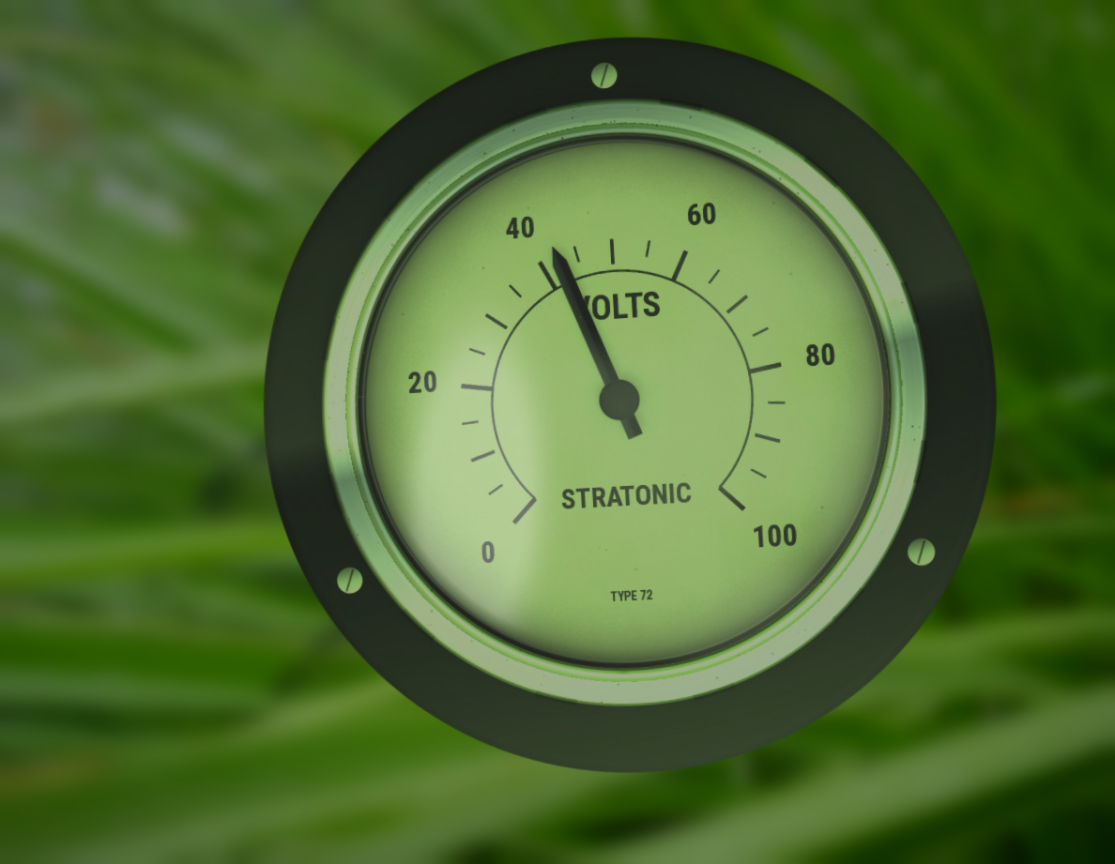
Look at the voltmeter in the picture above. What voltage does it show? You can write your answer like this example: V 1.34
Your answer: V 42.5
